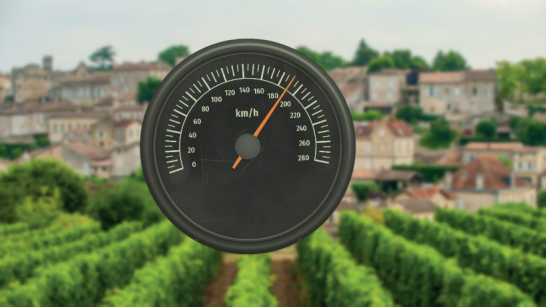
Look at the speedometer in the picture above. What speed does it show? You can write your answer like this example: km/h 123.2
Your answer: km/h 190
